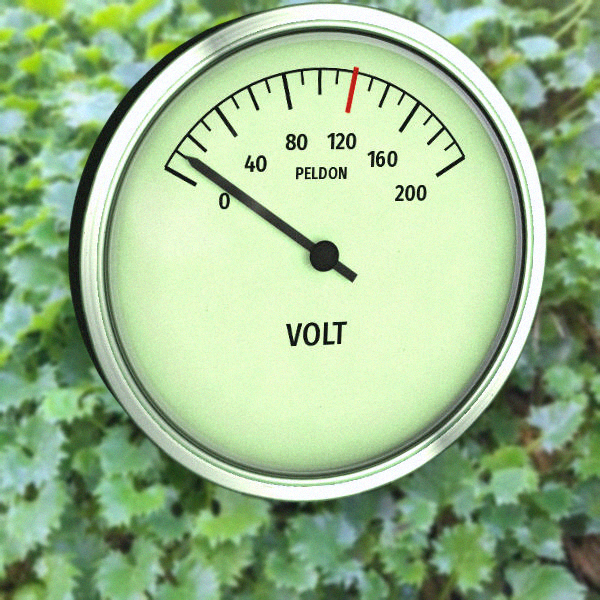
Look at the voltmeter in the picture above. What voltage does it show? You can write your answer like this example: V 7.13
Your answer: V 10
